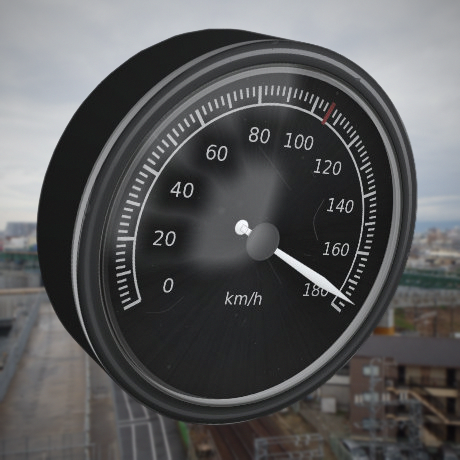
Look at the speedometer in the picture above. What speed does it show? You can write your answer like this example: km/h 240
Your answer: km/h 176
